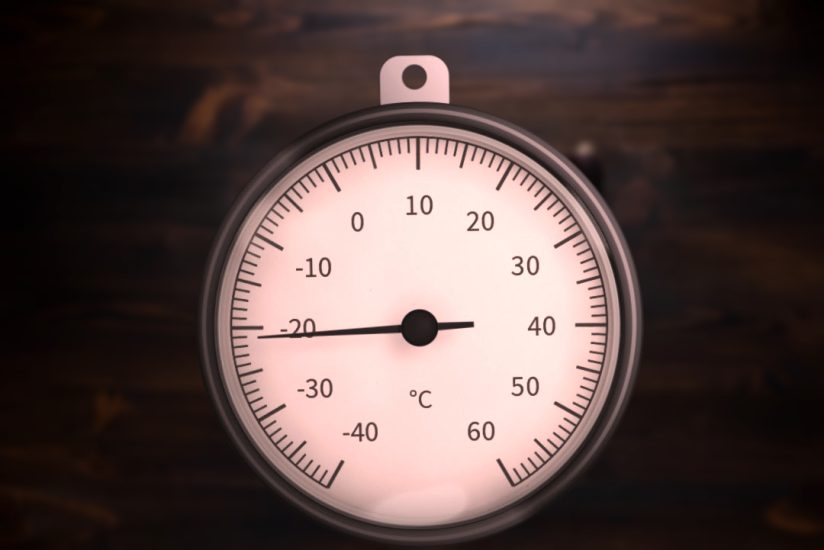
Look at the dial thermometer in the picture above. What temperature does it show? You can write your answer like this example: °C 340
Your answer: °C -21
